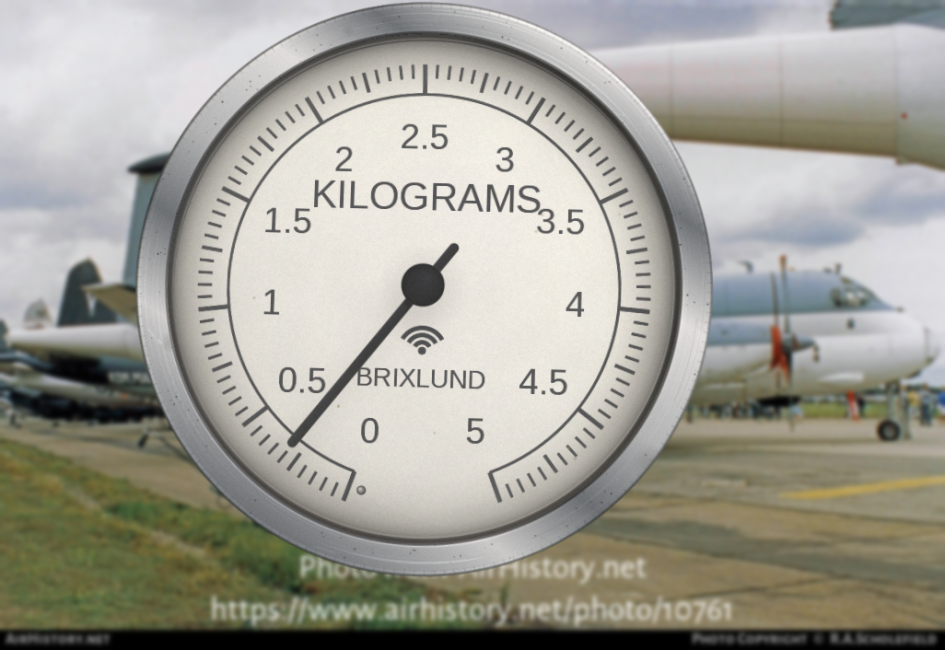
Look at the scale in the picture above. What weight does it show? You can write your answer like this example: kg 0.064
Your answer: kg 0.3
